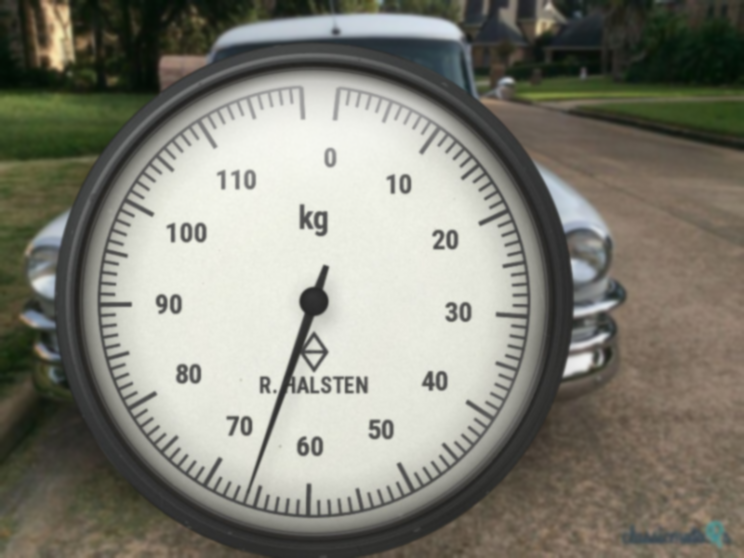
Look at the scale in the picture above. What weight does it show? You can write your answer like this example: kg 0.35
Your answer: kg 66
